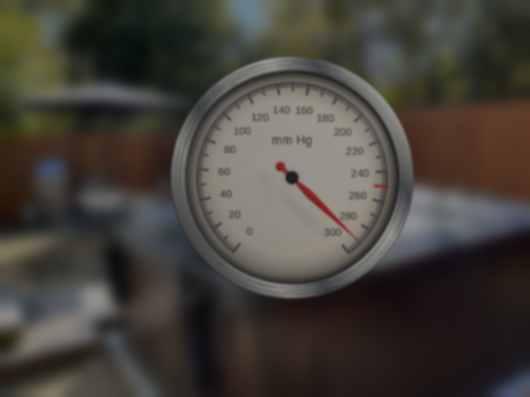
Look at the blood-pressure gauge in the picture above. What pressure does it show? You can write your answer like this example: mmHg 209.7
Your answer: mmHg 290
